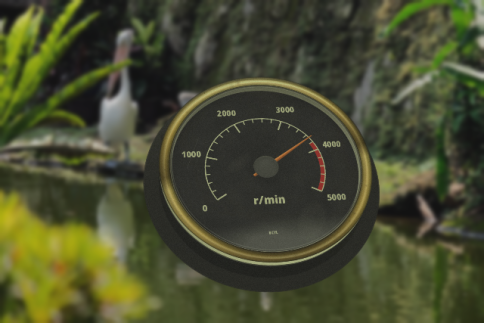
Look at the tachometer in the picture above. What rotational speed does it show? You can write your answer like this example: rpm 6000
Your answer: rpm 3700
